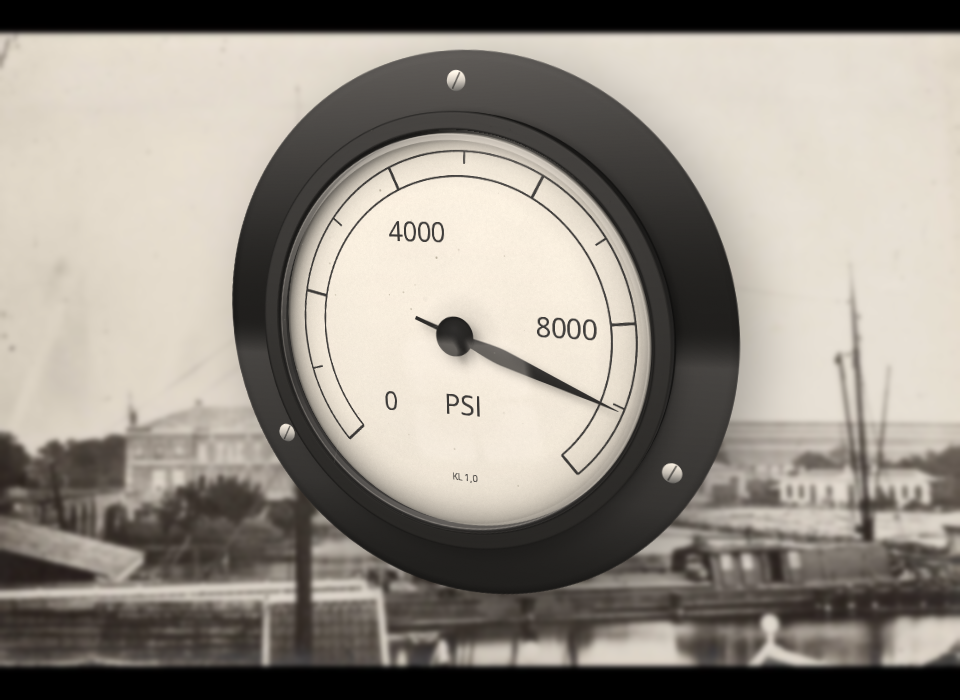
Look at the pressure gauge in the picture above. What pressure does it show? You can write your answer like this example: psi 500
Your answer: psi 9000
